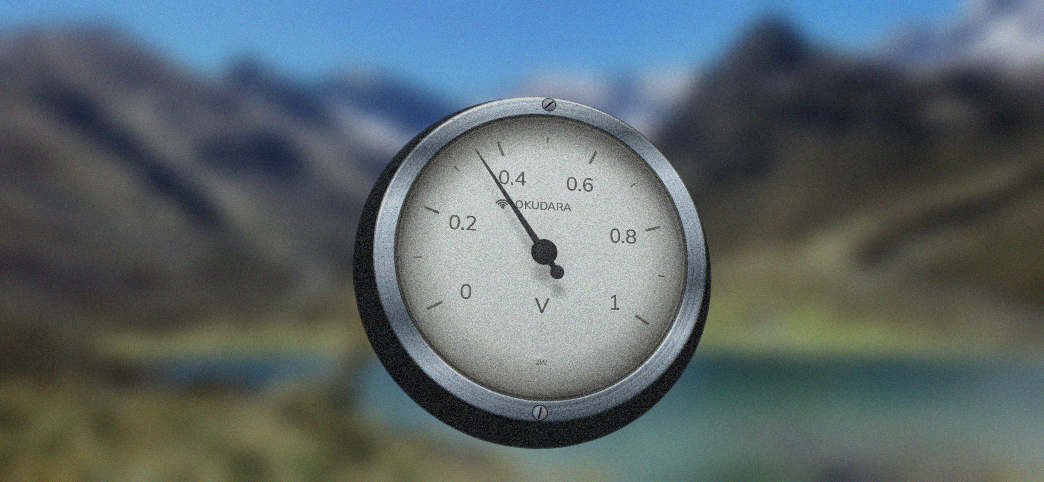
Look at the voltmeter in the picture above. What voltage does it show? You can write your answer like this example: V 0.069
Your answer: V 0.35
